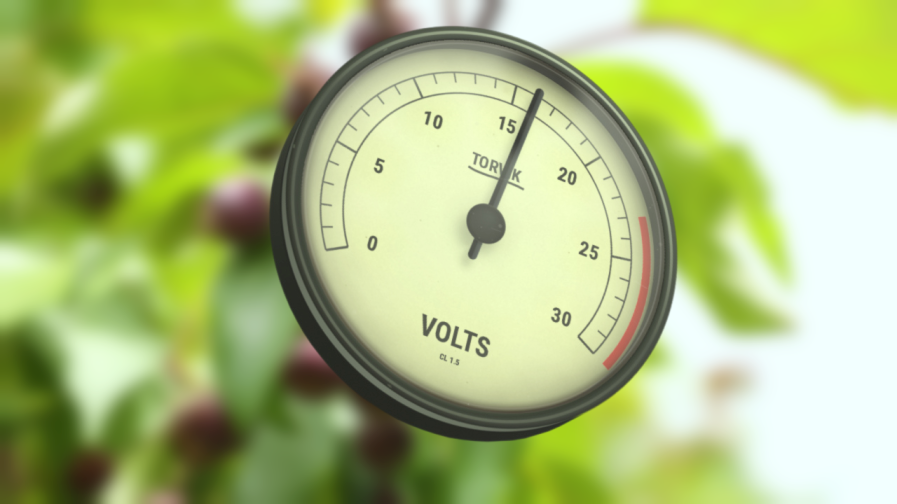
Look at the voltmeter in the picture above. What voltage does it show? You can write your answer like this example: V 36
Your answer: V 16
